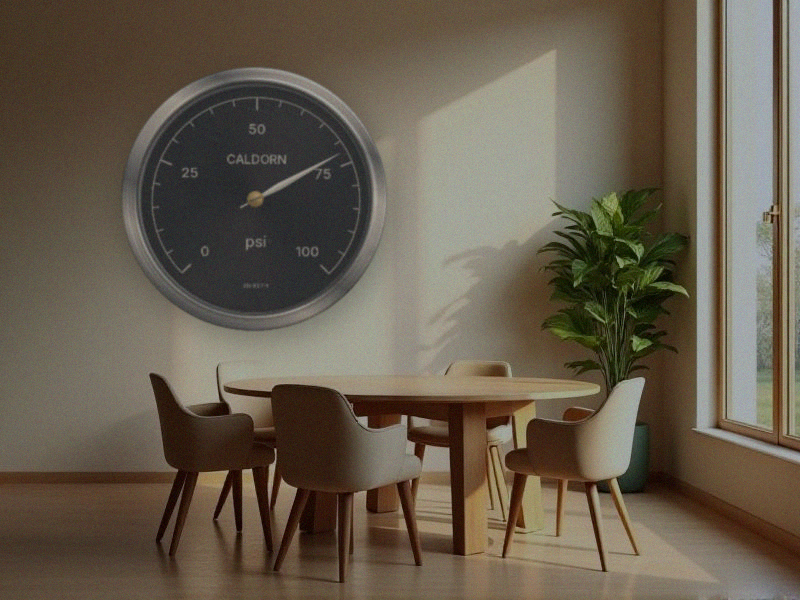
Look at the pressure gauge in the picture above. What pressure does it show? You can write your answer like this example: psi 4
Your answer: psi 72.5
